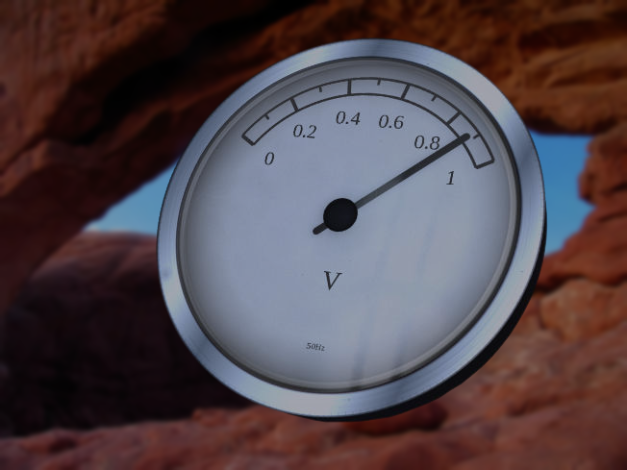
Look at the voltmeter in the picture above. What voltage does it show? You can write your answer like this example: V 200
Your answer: V 0.9
